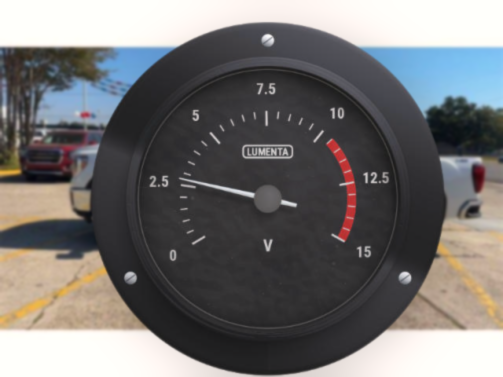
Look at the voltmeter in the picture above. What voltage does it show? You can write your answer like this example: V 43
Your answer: V 2.75
